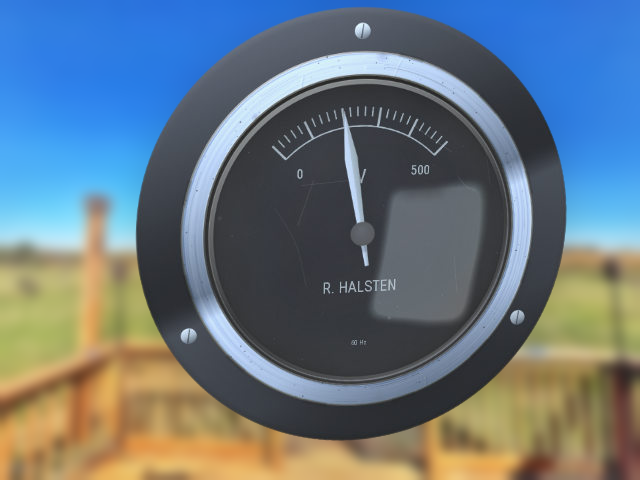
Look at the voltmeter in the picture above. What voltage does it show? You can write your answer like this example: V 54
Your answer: V 200
